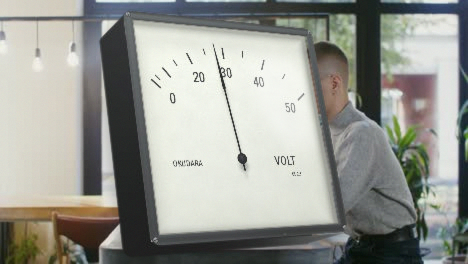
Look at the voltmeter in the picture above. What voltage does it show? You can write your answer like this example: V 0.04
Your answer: V 27.5
